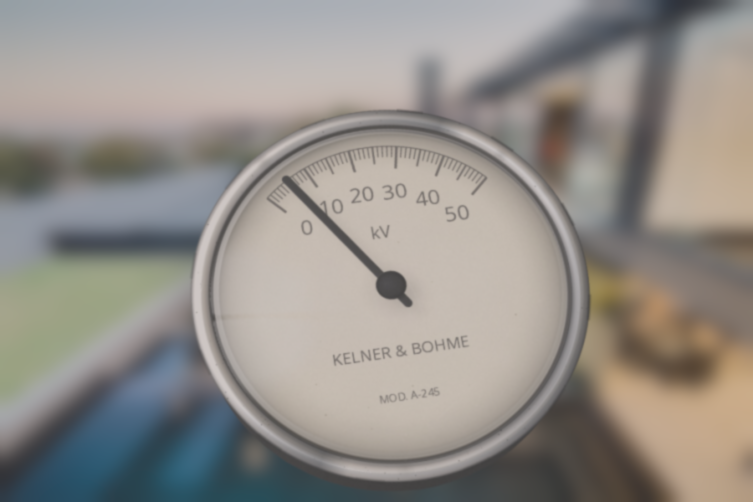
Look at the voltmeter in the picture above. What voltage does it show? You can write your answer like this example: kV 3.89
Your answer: kV 5
